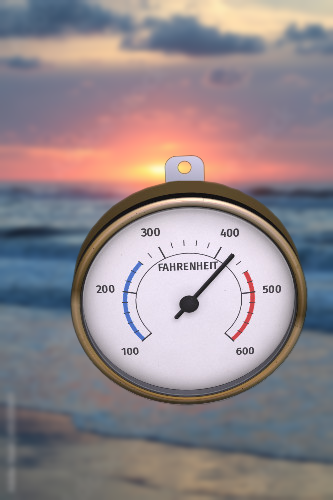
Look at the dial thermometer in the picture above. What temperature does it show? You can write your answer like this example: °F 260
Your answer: °F 420
